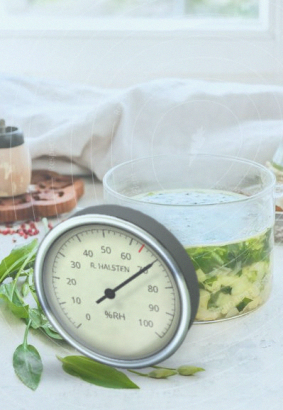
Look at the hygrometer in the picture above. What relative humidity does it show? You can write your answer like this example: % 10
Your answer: % 70
